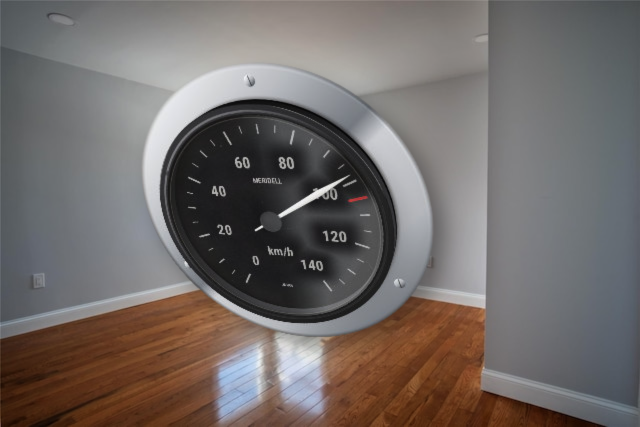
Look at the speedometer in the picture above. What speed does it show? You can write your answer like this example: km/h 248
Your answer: km/h 97.5
